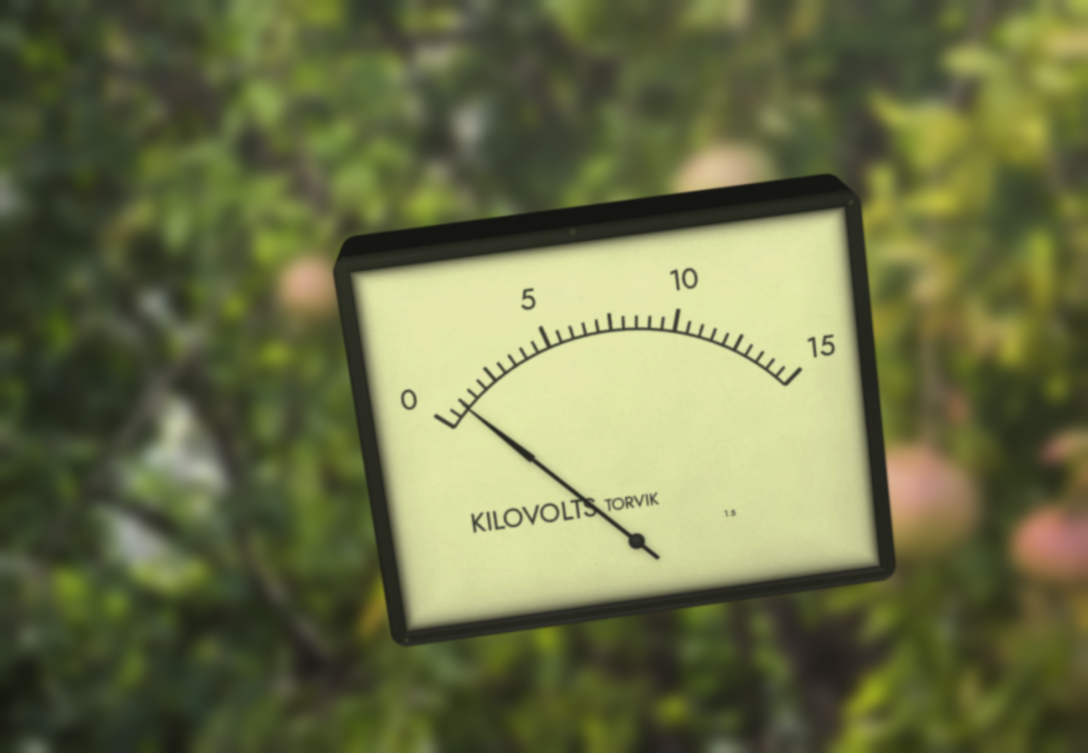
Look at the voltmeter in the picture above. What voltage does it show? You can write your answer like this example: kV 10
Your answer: kV 1
